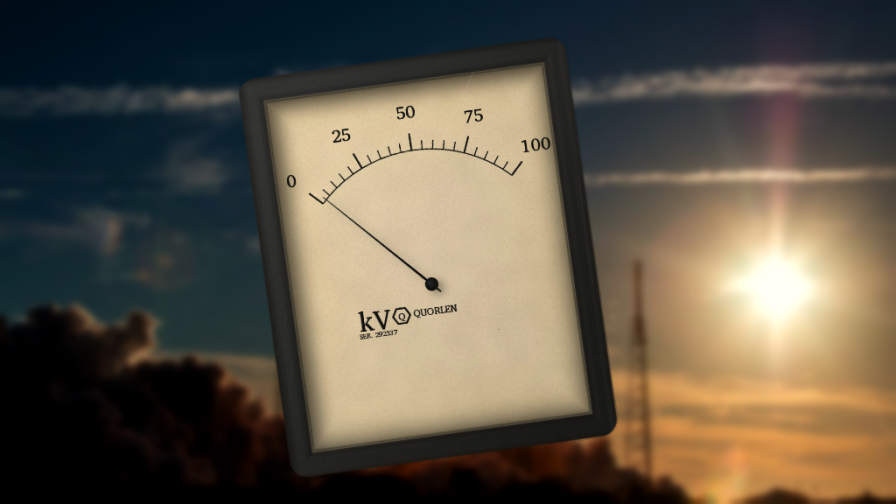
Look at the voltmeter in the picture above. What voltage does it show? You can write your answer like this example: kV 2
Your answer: kV 2.5
